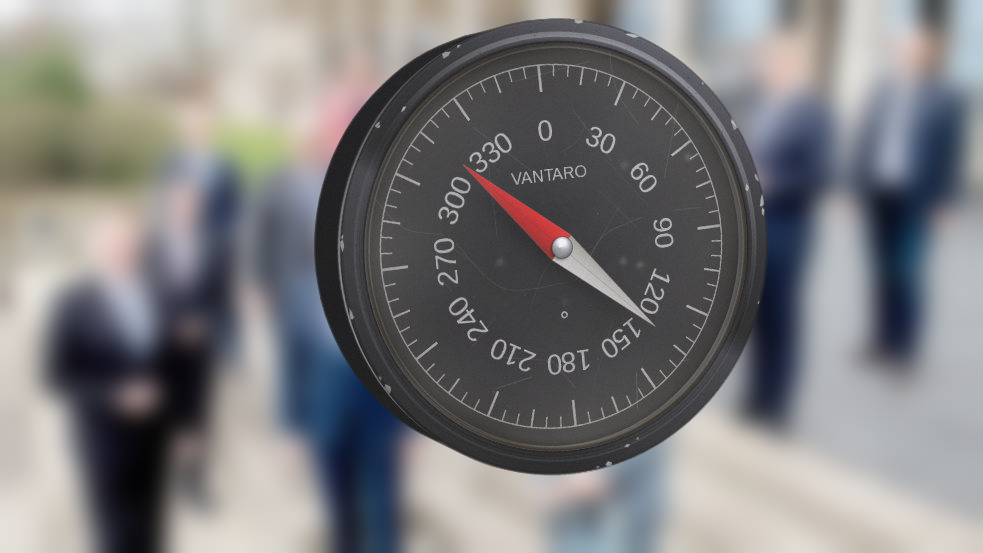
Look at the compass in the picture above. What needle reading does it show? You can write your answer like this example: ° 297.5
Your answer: ° 315
